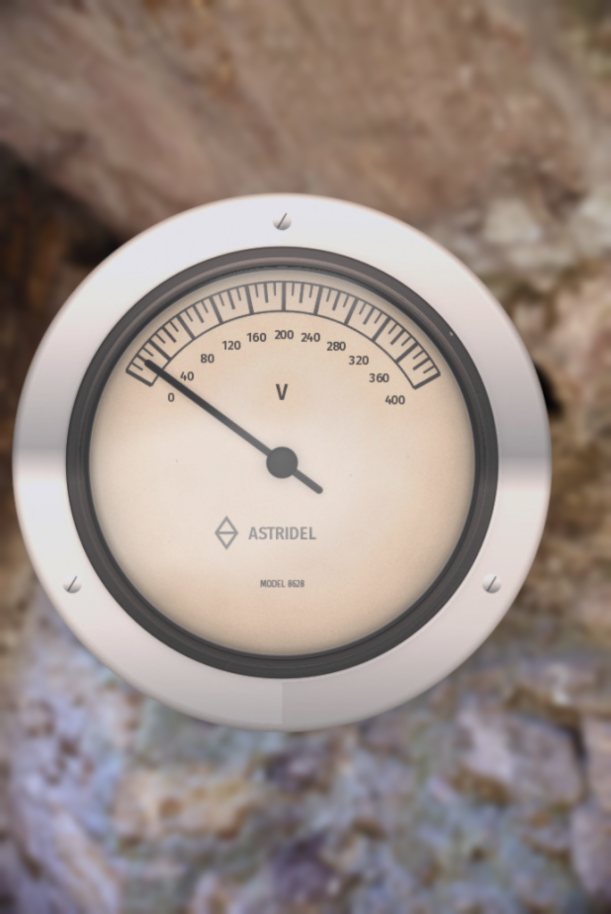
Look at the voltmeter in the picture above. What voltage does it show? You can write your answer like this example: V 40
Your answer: V 20
